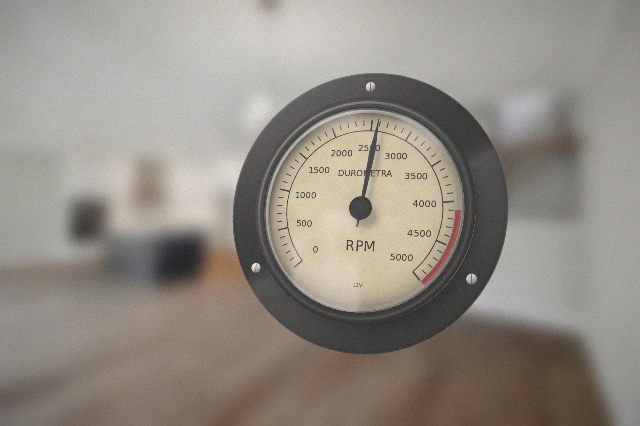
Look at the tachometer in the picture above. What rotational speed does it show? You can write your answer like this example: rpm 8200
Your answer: rpm 2600
